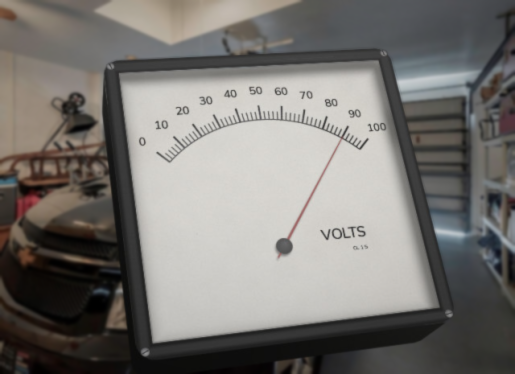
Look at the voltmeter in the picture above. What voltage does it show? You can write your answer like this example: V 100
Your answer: V 90
